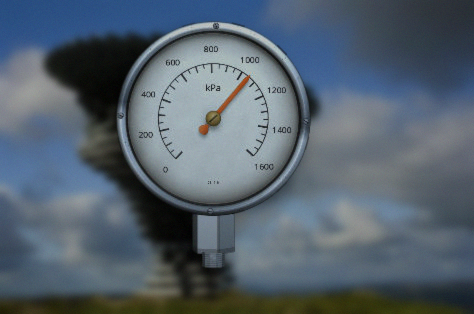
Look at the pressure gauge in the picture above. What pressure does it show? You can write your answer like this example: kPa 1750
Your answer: kPa 1050
